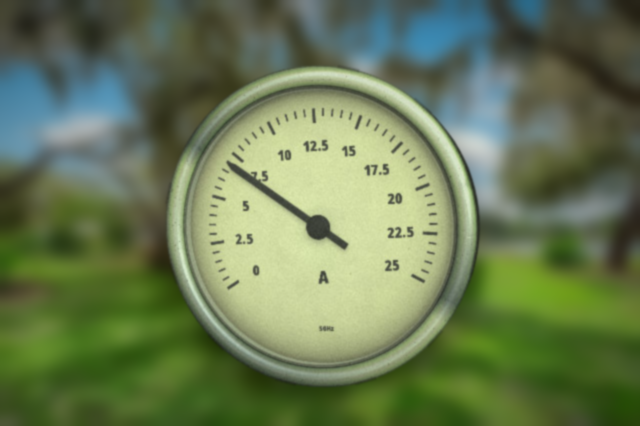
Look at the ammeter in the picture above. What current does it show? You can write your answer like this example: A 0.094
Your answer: A 7
